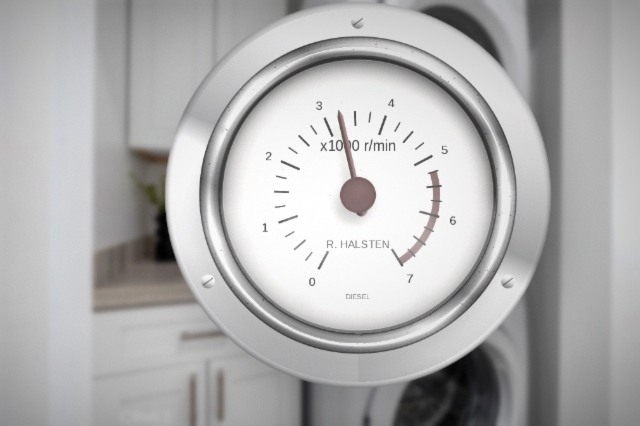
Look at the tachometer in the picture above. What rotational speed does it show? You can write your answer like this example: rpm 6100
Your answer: rpm 3250
